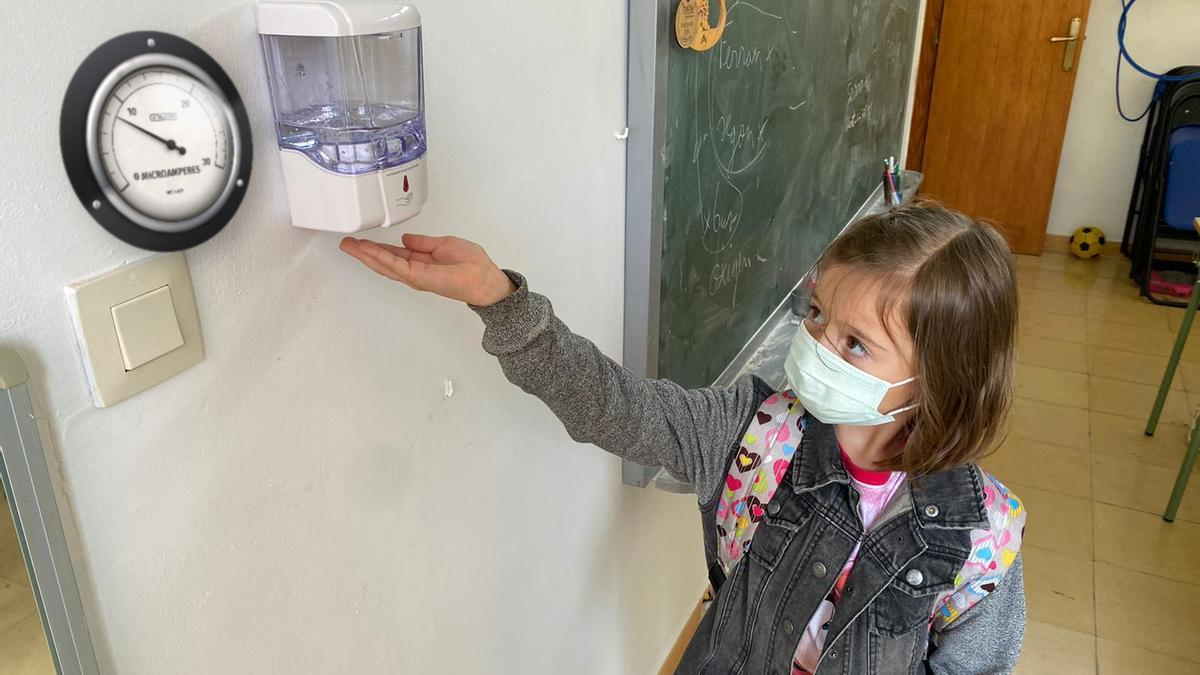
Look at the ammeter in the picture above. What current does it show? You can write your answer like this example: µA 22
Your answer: µA 8
